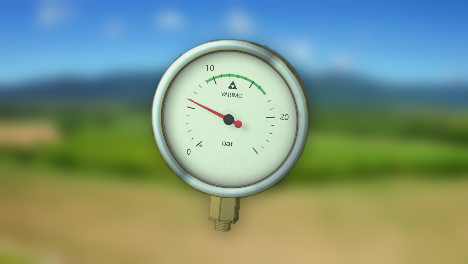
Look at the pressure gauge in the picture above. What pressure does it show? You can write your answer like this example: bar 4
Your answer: bar 6
